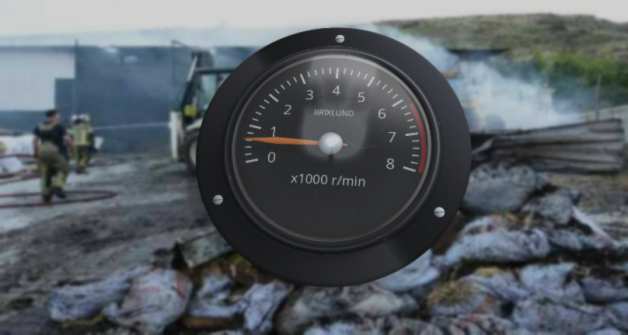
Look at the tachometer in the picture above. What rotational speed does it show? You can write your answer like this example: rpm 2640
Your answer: rpm 600
